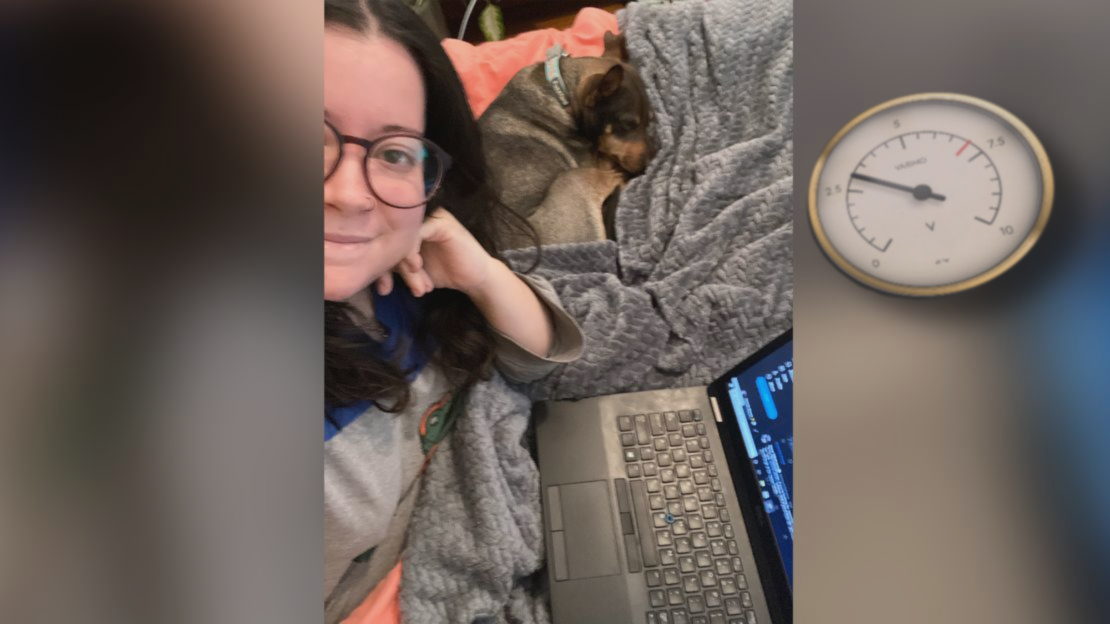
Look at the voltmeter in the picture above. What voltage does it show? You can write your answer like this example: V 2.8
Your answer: V 3
